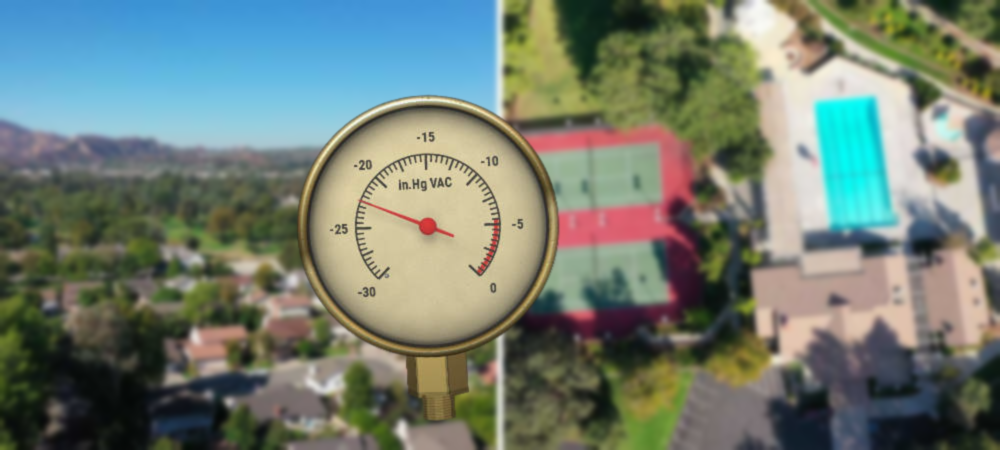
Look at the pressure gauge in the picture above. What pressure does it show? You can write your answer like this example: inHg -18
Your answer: inHg -22.5
